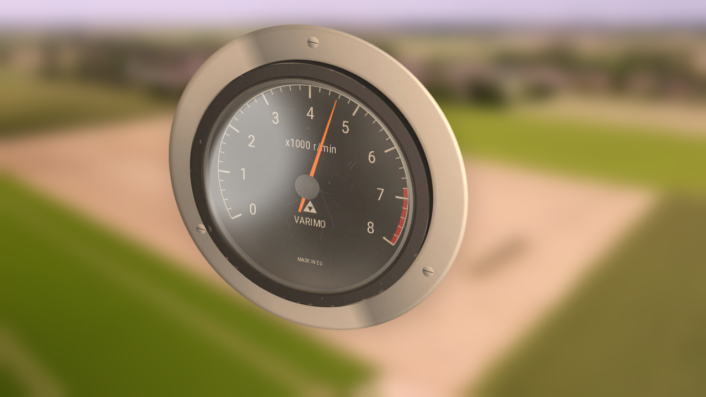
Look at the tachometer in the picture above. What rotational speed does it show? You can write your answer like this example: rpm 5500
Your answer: rpm 4600
